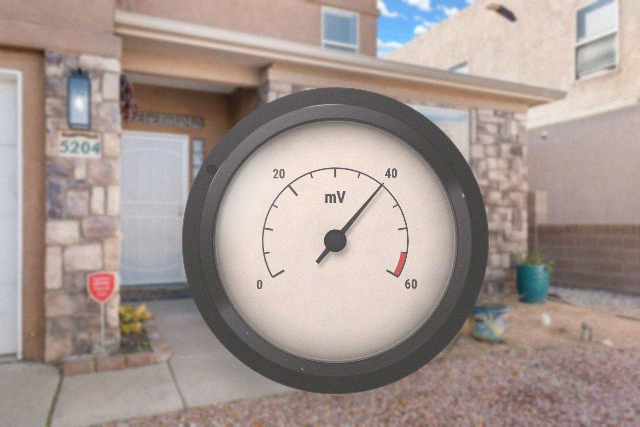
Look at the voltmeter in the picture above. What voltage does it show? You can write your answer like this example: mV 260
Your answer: mV 40
